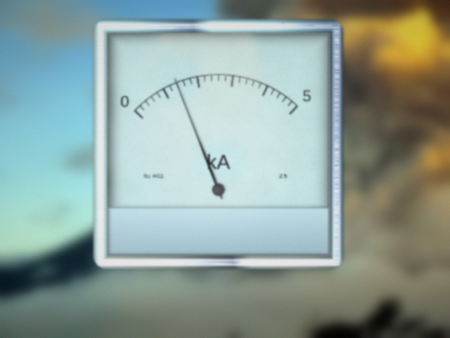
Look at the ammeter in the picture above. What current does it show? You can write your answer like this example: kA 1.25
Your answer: kA 1.4
